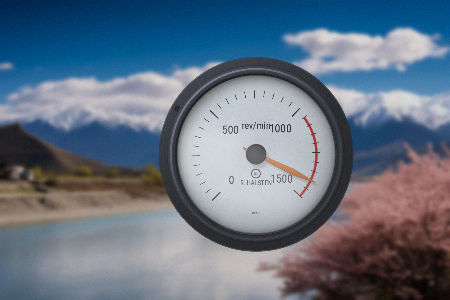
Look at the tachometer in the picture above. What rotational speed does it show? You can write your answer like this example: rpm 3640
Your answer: rpm 1400
